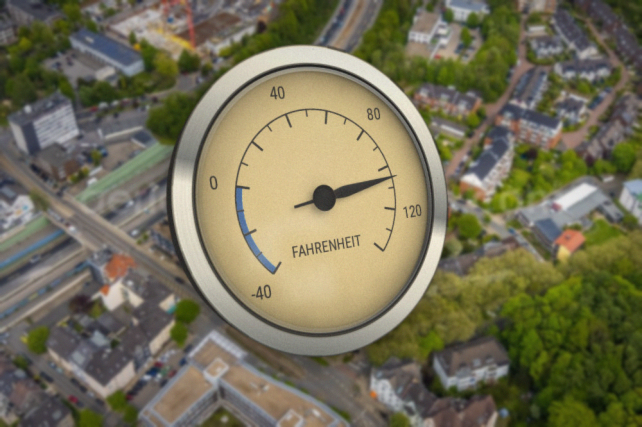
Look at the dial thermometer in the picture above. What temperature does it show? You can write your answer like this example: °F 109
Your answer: °F 105
